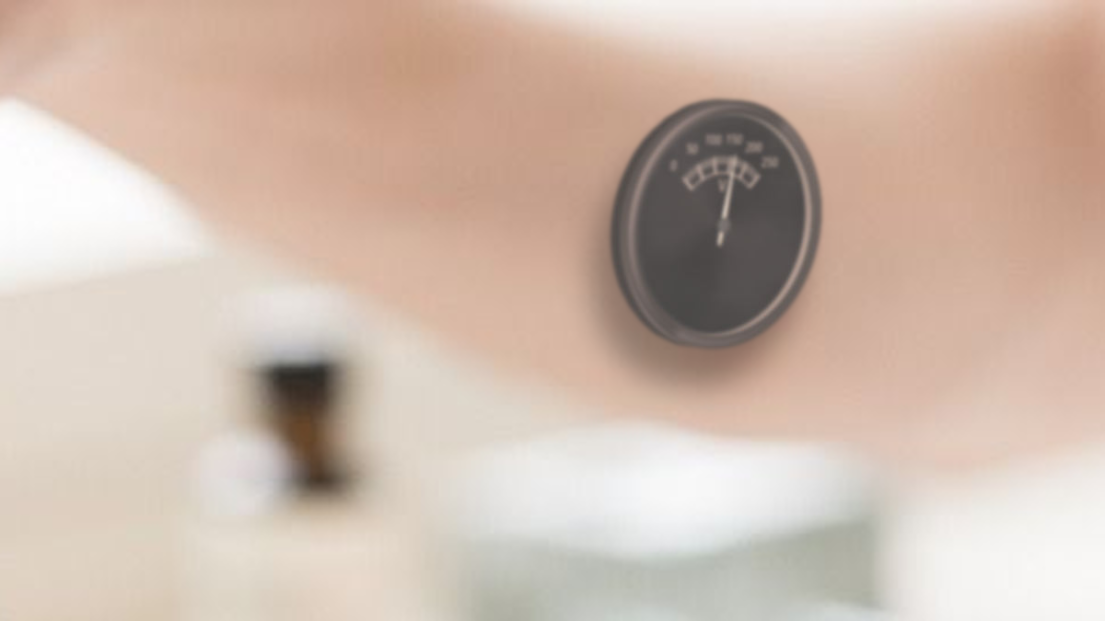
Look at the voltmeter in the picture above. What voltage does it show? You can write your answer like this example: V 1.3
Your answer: V 150
